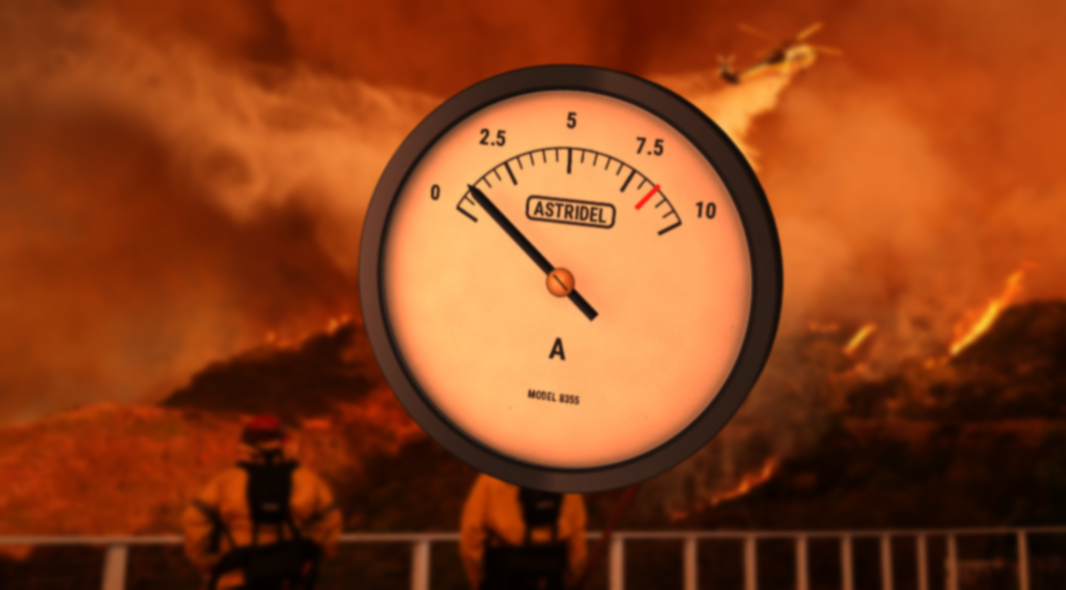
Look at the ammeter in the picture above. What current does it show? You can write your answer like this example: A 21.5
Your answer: A 1
